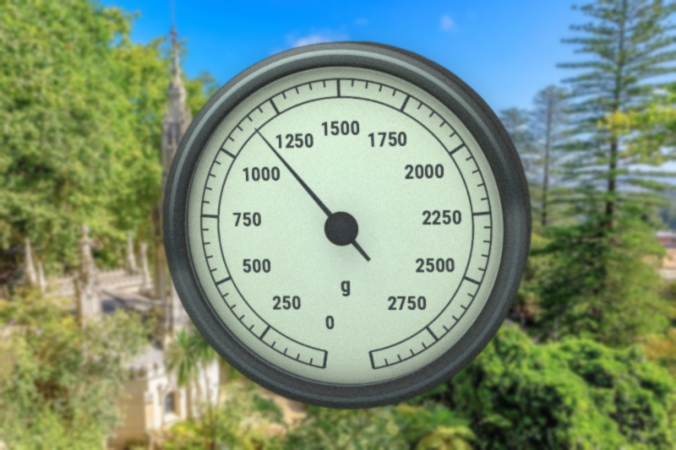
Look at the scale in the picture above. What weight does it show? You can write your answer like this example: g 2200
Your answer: g 1150
